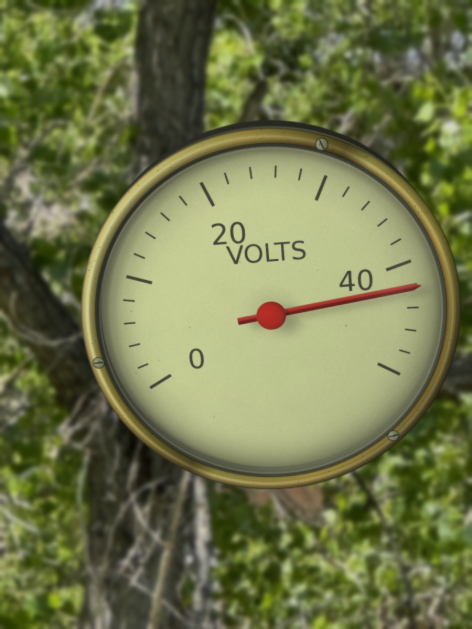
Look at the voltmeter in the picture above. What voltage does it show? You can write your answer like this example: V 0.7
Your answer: V 42
